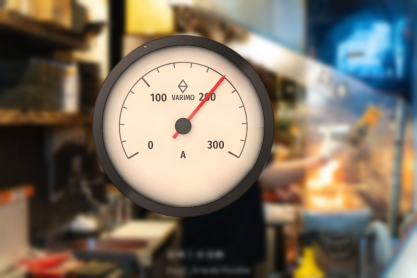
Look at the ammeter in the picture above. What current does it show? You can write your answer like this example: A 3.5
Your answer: A 200
